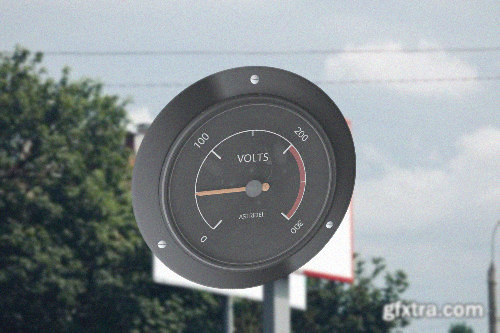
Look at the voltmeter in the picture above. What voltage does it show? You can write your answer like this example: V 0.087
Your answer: V 50
